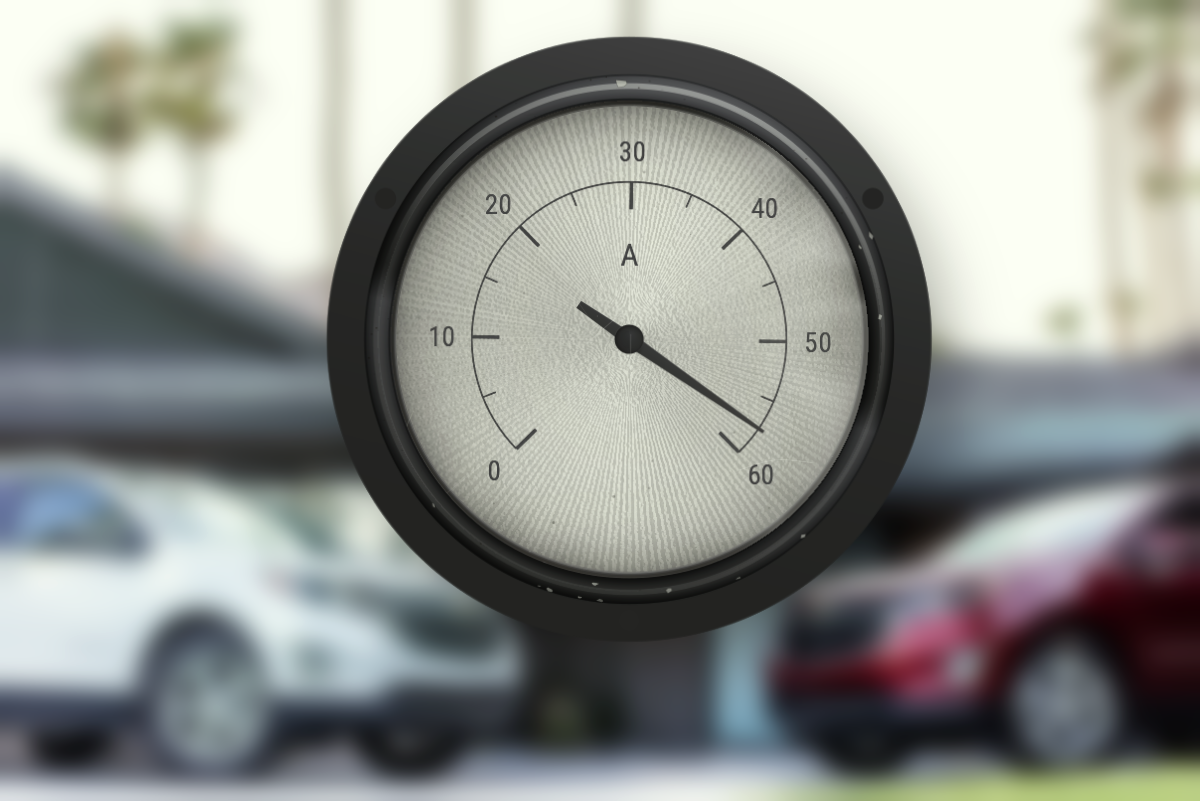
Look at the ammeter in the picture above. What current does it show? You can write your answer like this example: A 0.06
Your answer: A 57.5
